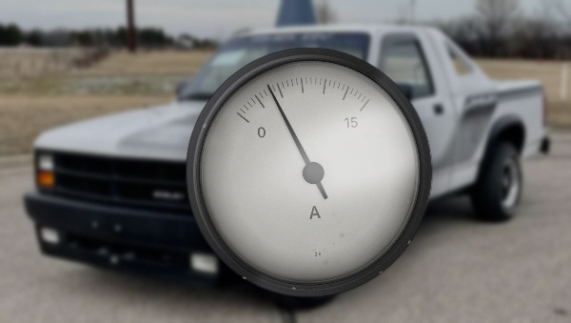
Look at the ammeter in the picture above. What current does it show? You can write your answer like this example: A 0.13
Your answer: A 4
